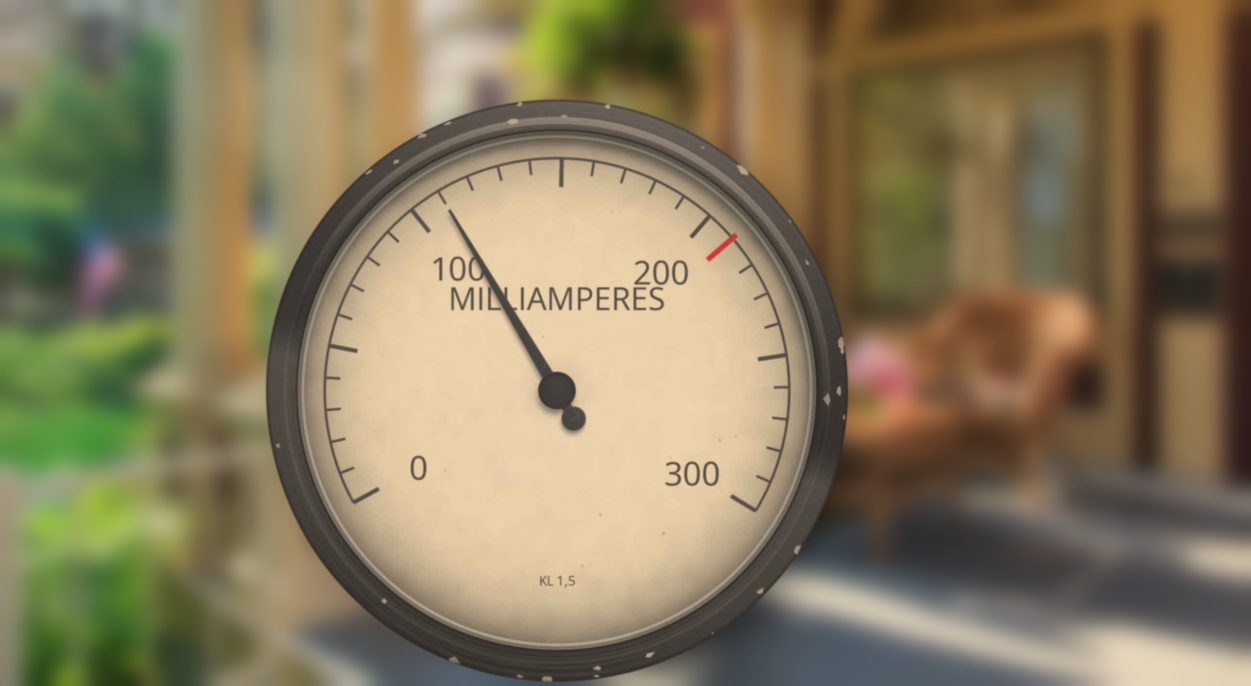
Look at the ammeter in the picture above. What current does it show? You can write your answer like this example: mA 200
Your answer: mA 110
